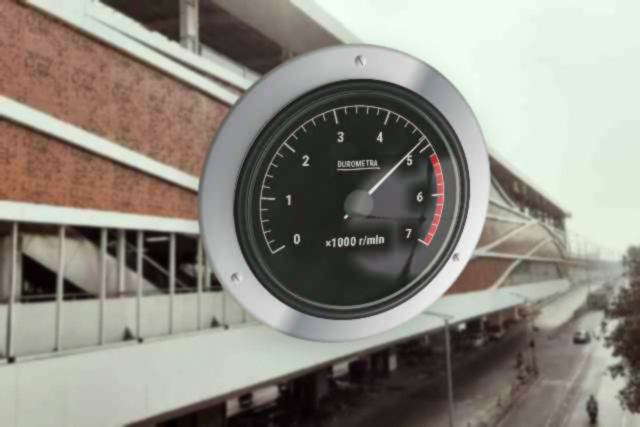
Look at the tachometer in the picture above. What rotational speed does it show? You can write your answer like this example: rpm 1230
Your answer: rpm 4800
